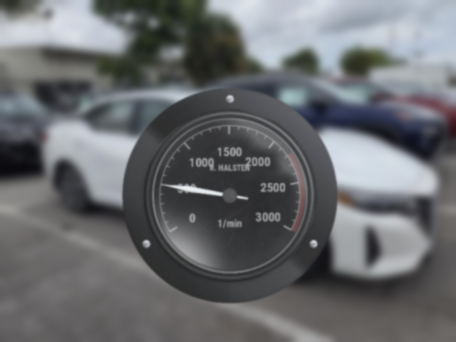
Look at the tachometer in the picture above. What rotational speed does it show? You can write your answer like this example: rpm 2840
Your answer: rpm 500
